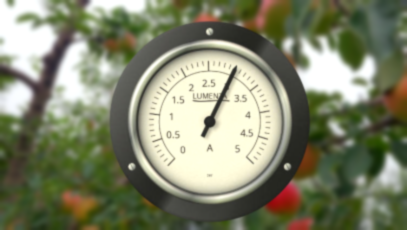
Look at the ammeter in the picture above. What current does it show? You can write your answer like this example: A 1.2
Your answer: A 3
